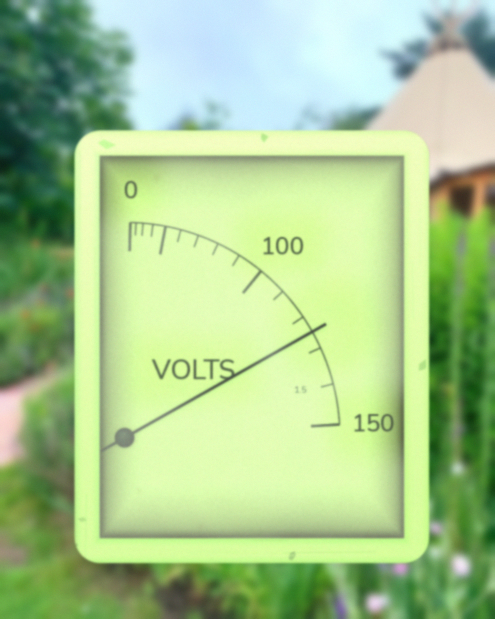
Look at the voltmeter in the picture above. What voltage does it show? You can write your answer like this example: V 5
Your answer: V 125
